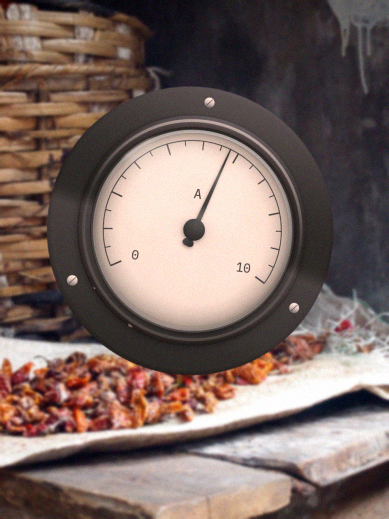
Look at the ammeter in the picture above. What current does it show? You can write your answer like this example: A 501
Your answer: A 5.75
